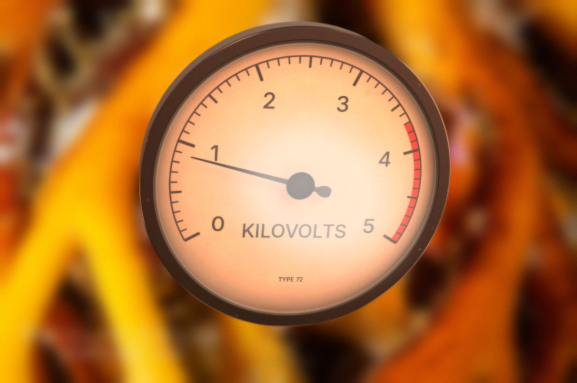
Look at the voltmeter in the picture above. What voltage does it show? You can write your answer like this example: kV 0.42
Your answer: kV 0.9
